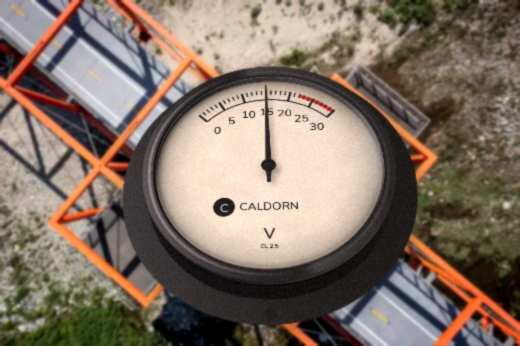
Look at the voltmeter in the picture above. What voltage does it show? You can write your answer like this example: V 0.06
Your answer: V 15
